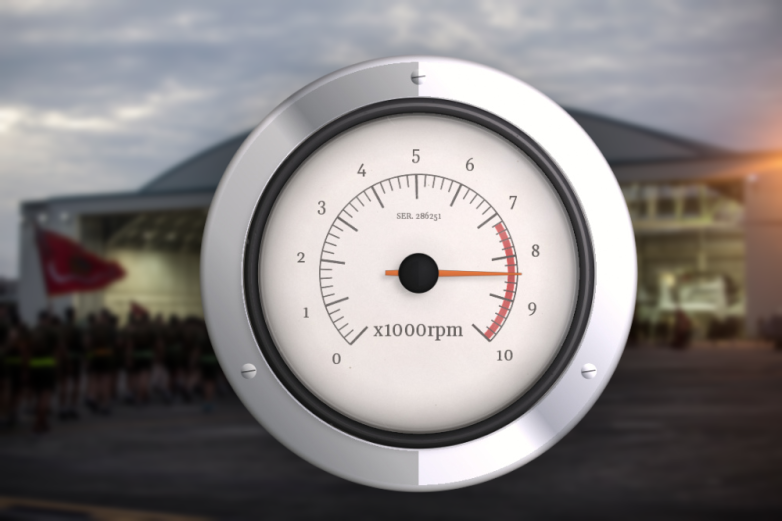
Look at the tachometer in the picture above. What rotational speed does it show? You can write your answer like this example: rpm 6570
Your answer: rpm 8400
